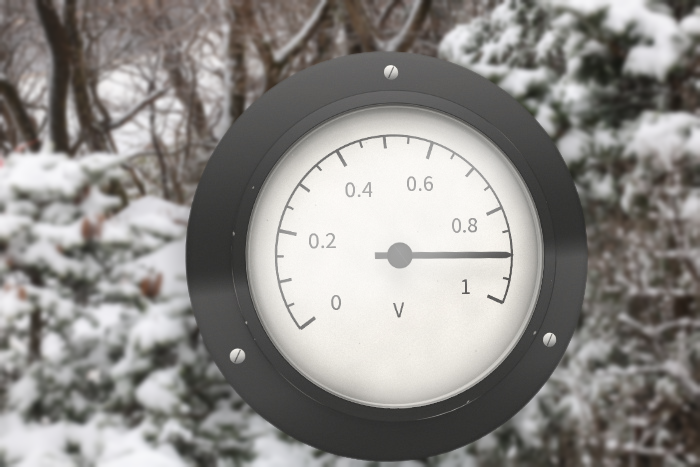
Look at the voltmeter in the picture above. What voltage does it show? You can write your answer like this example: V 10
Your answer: V 0.9
